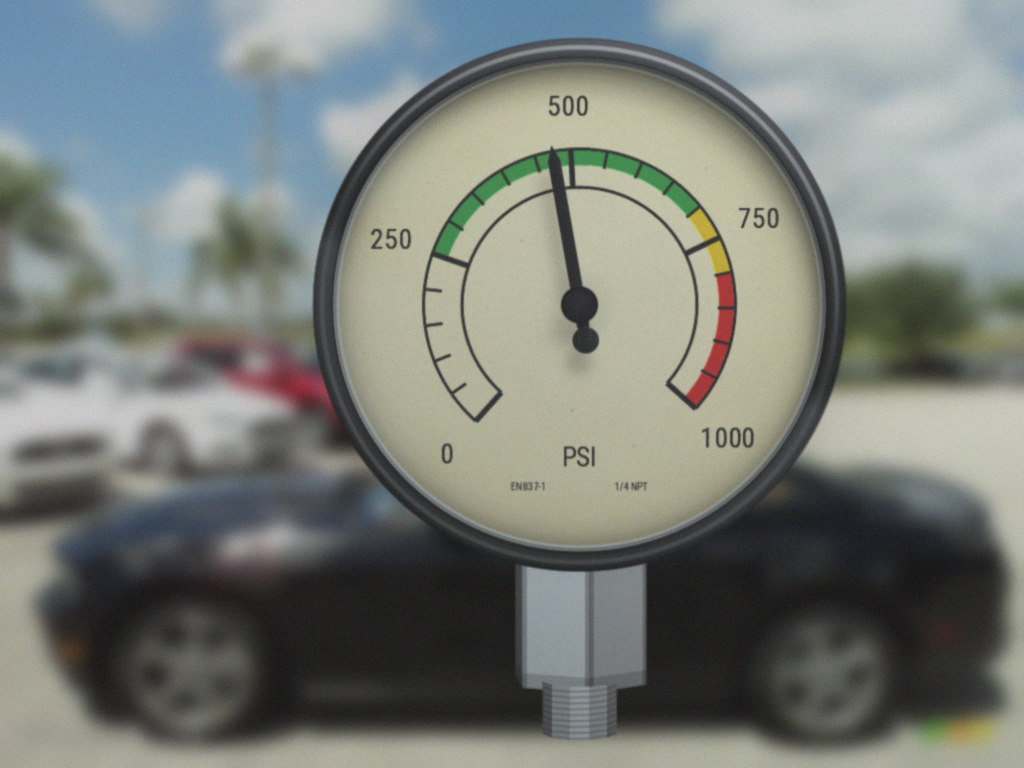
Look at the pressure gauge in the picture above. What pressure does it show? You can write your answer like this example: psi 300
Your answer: psi 475
